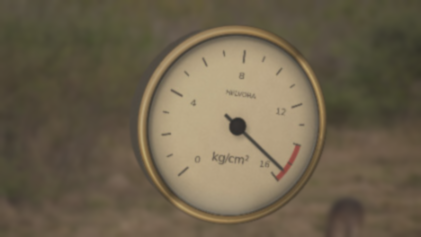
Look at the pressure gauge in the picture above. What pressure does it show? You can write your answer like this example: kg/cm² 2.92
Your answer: kg/cm² 15.5
